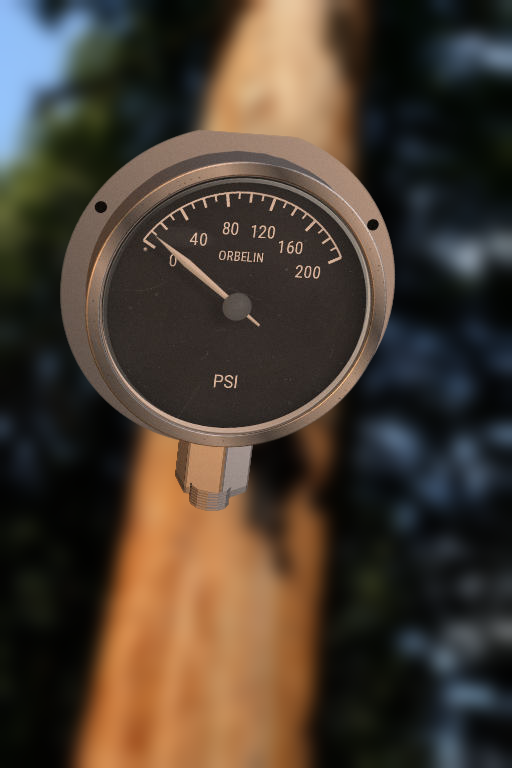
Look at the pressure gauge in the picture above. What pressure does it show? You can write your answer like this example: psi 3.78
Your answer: psi 10
